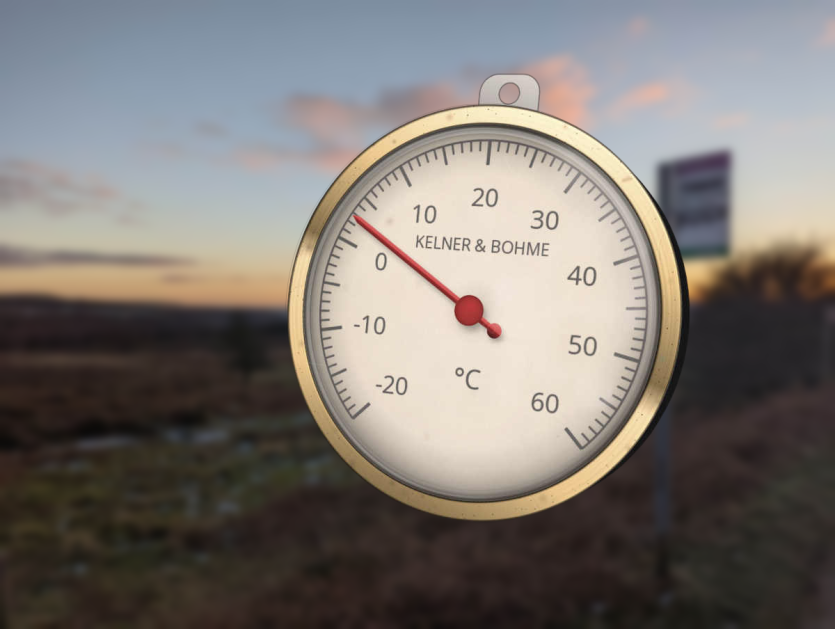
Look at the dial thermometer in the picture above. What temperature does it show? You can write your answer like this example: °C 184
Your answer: °C 3
